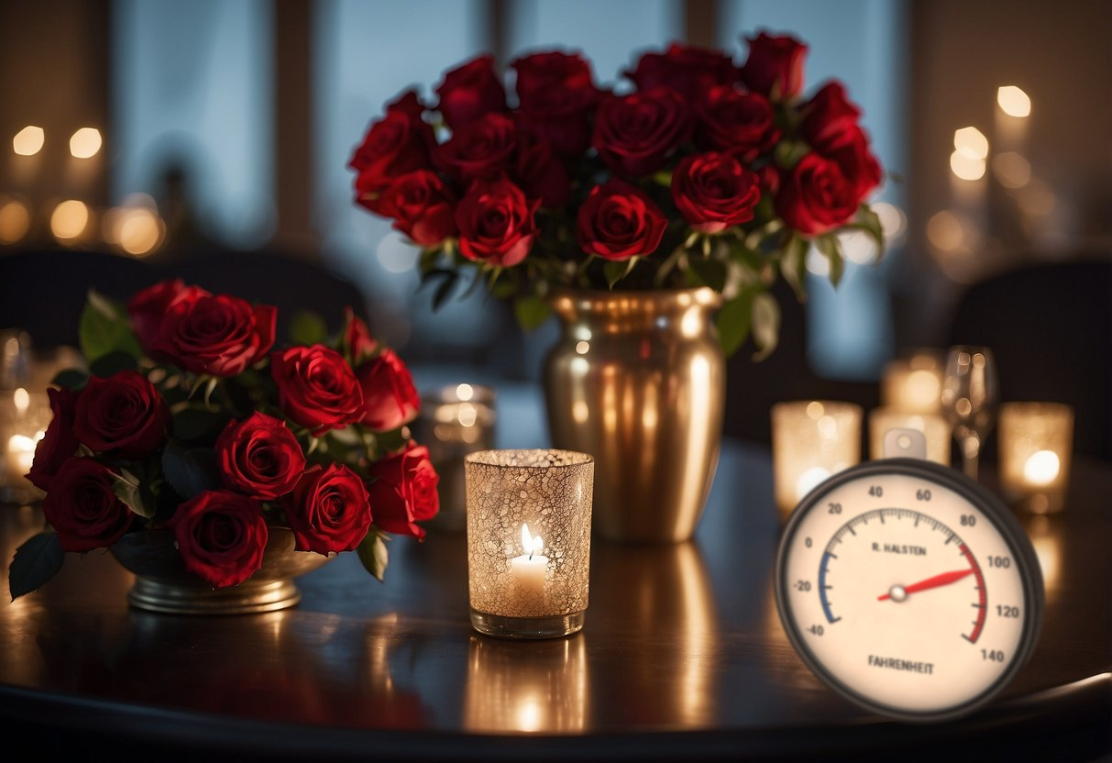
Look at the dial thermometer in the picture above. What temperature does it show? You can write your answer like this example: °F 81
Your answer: °F 100
